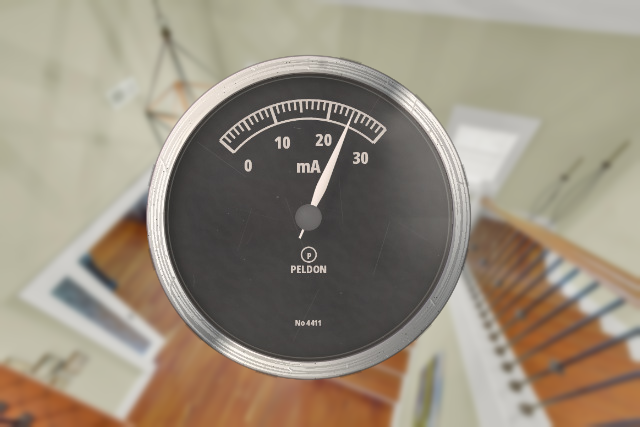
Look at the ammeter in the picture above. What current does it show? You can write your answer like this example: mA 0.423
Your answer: mA 24
